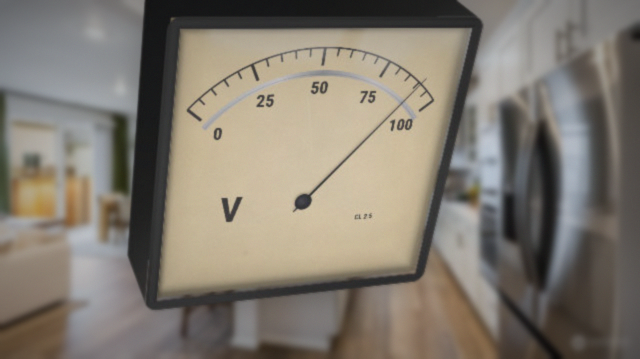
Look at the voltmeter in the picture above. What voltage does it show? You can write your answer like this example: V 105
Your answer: V 90
